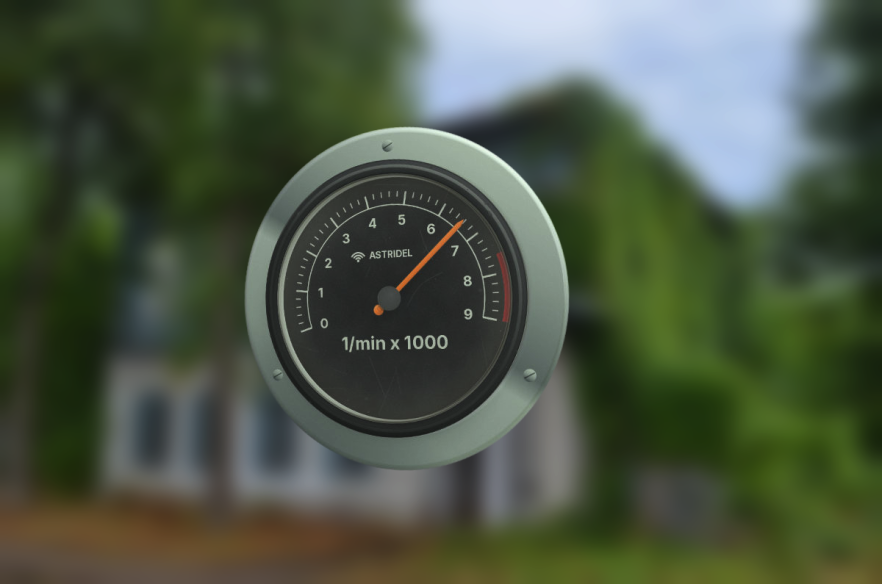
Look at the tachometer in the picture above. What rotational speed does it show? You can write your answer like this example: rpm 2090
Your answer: rpm 6600
